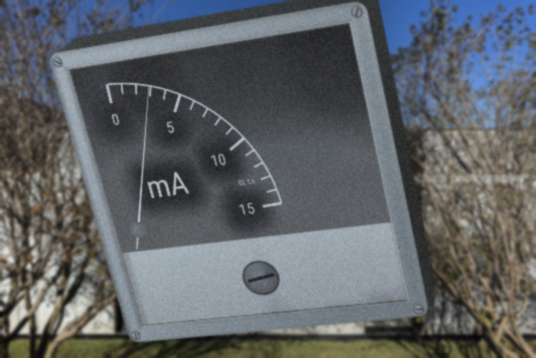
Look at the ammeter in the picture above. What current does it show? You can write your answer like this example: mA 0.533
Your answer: mA 3
